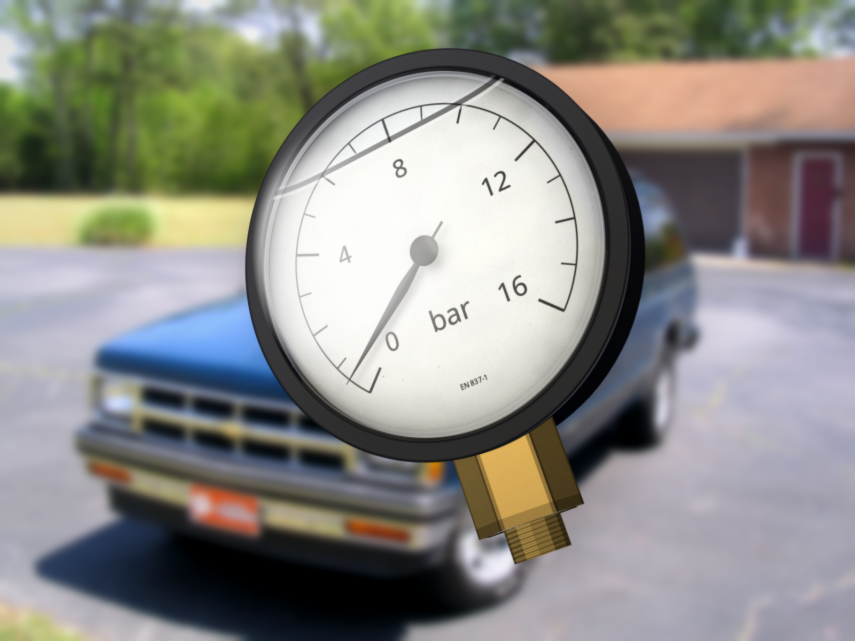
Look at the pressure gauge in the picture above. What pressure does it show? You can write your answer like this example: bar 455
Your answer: bar 0.5
